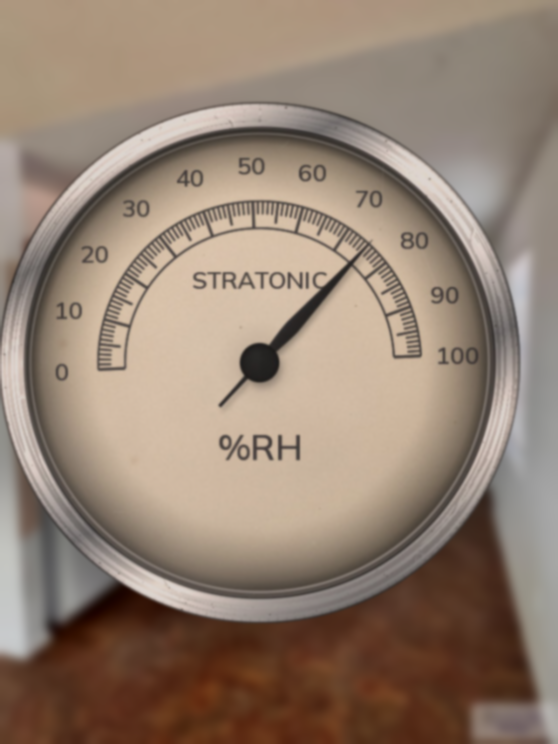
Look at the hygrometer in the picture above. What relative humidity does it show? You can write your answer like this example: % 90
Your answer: % 75
